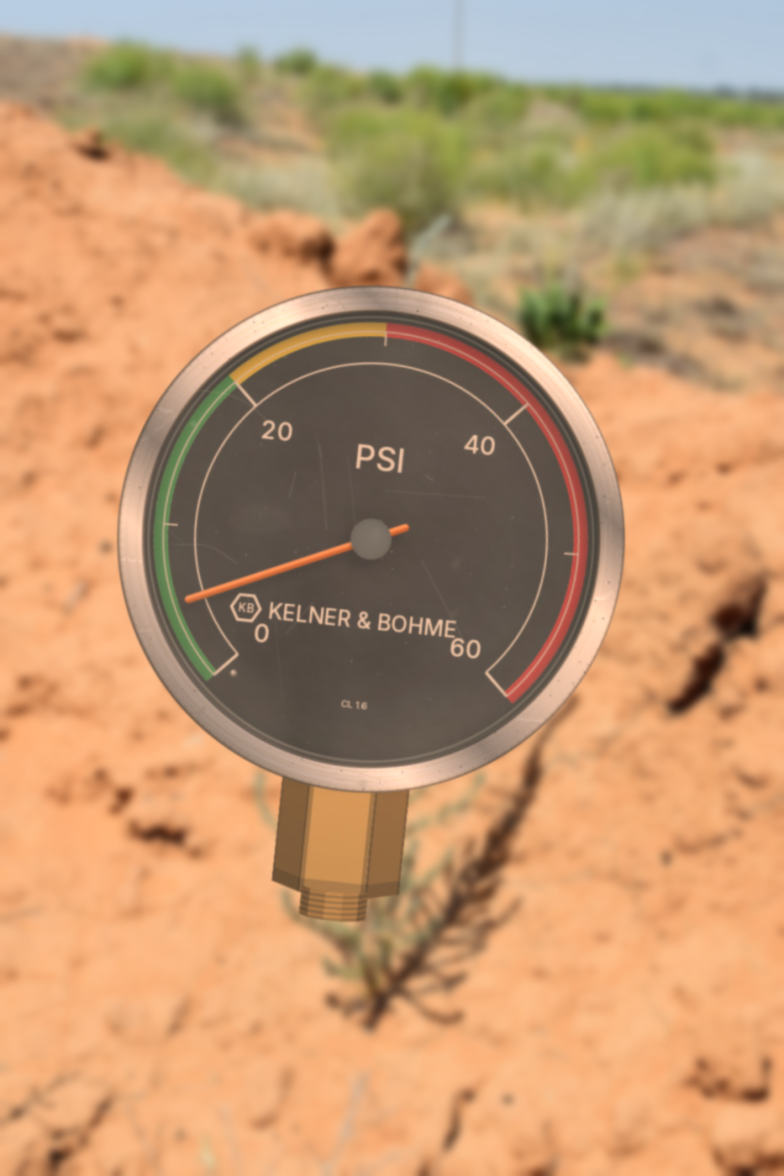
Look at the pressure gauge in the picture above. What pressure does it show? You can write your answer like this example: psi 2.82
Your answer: psi 5
